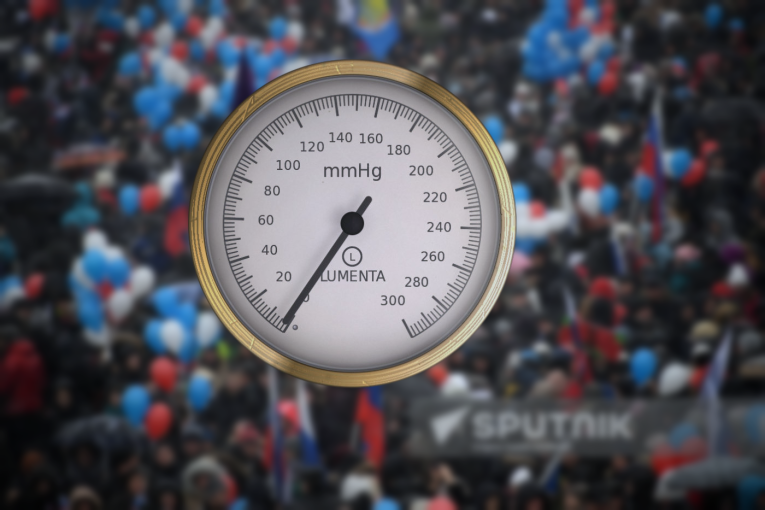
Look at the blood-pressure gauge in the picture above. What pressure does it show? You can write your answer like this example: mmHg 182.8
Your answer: mmHg 2
